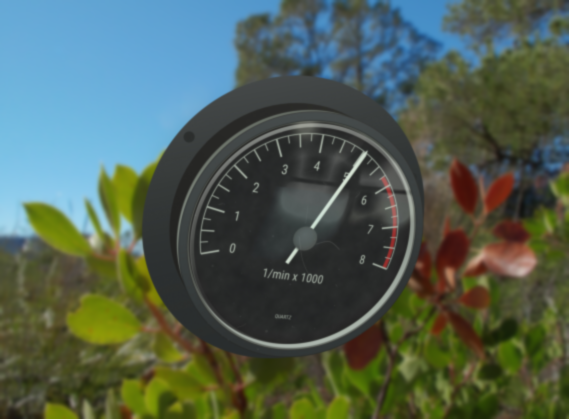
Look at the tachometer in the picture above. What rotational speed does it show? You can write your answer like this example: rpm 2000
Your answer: rpm 5000
